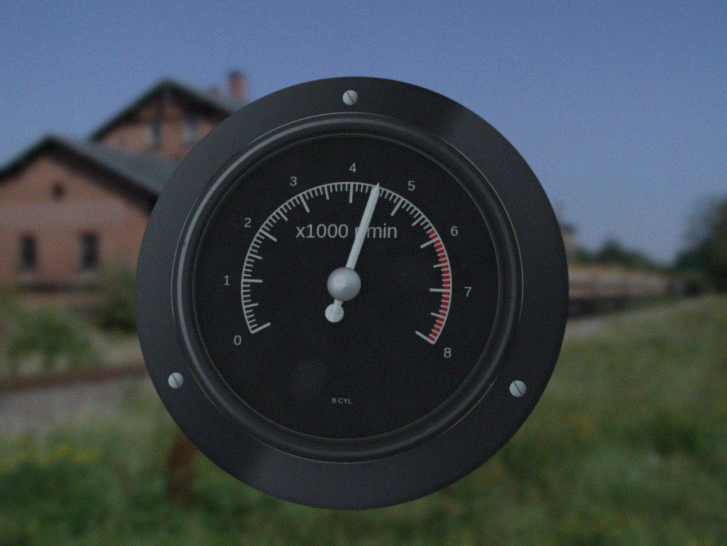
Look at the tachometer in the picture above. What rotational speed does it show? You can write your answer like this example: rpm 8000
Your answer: rpm 4500
